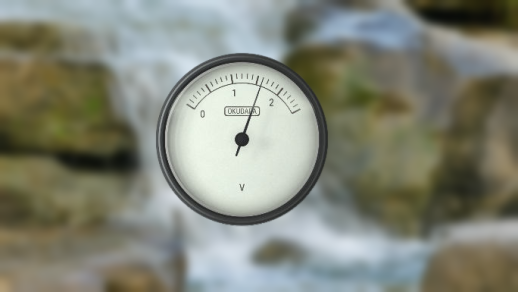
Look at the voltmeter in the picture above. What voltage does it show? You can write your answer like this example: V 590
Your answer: V 1.6
